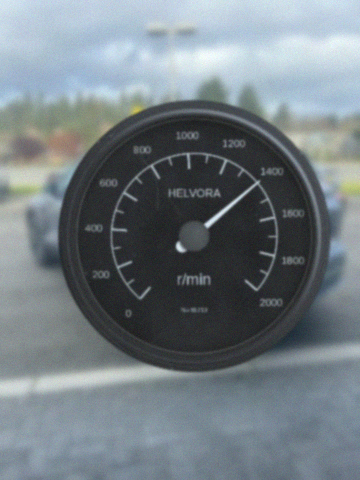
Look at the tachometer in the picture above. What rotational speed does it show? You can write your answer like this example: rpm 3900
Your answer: rpm 1400
